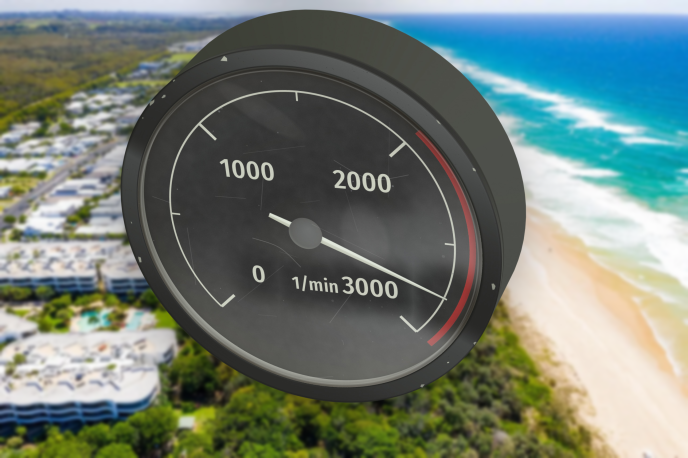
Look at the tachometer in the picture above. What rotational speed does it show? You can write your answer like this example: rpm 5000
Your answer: rpm 2750
